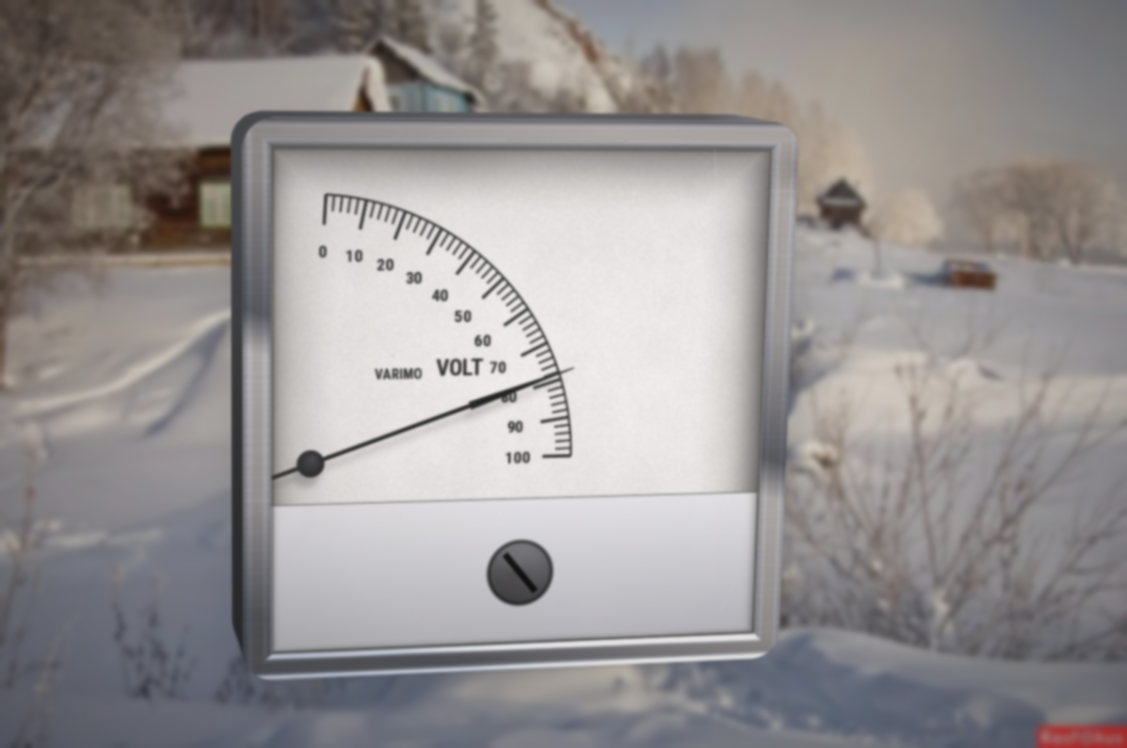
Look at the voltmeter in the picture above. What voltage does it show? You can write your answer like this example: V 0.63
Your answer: V 78
